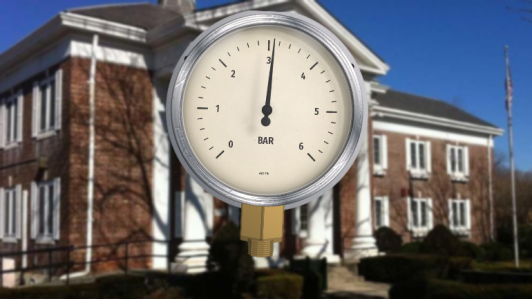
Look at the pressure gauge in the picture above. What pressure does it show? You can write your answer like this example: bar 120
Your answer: bar 3.1
